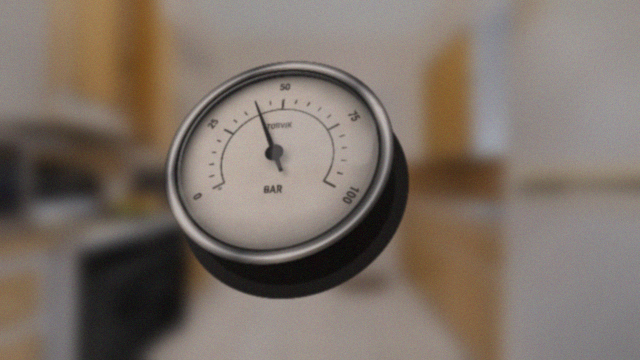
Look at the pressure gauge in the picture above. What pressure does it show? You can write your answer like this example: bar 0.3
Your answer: bar 40
